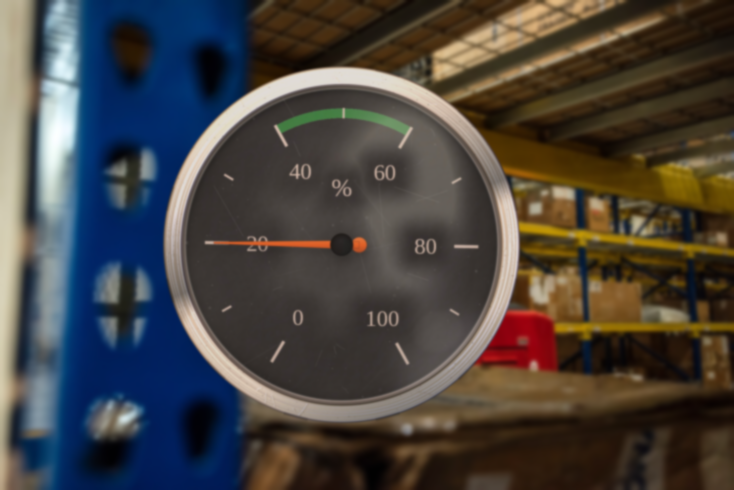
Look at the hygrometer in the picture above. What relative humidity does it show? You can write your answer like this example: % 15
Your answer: % 20
